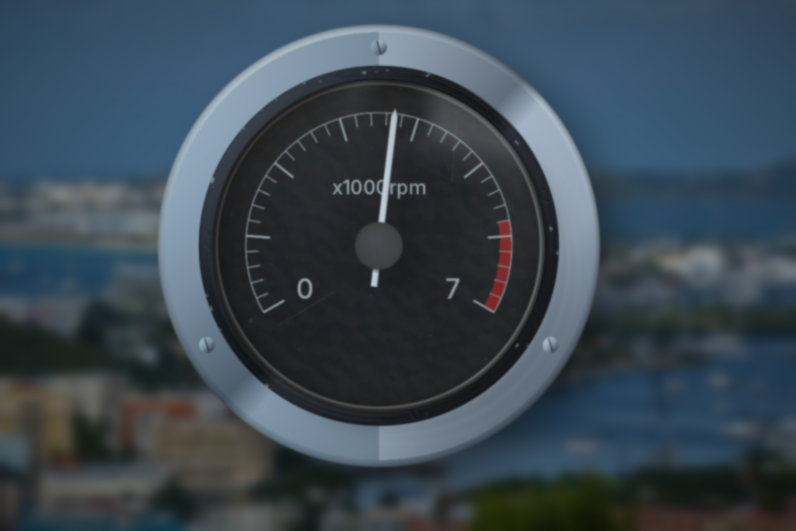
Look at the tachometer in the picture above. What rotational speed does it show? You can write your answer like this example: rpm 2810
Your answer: rpm 3700
